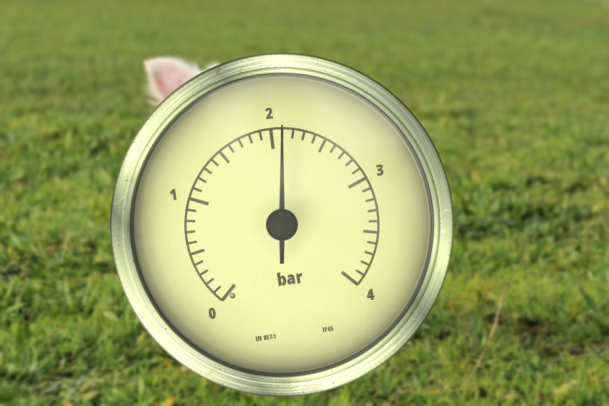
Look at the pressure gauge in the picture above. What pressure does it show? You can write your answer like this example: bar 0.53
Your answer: bar 2.1
